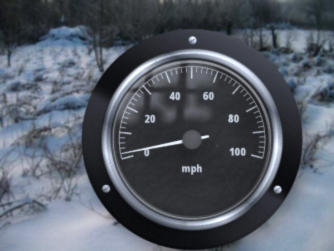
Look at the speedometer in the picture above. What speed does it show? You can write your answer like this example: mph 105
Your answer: mph 2
